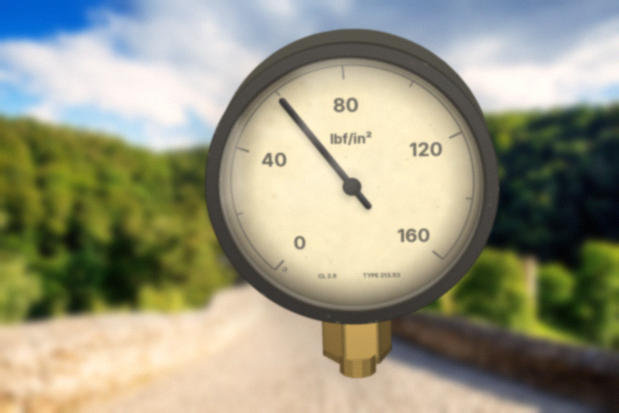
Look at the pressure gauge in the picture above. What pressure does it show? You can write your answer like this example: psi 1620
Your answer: psi 60
